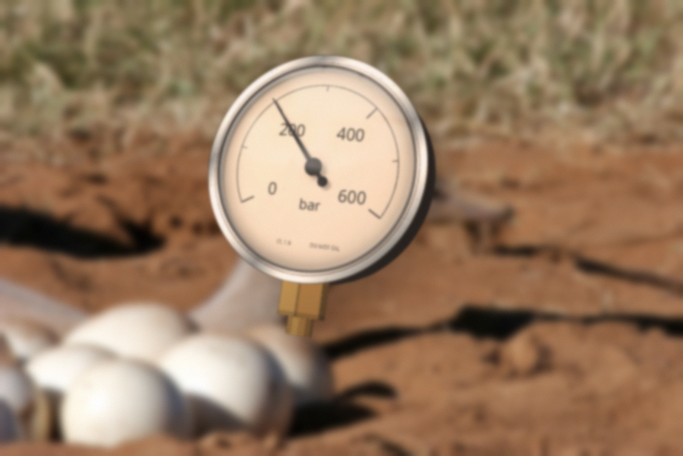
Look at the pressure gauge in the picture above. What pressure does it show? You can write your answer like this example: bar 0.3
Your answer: bar 200
